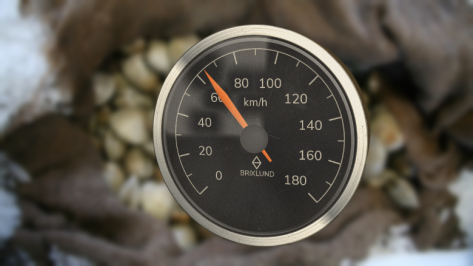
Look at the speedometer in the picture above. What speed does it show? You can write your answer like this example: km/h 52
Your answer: km/h 65
